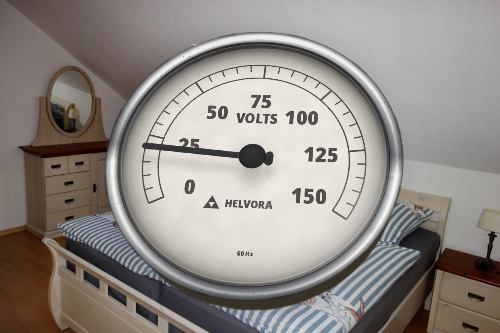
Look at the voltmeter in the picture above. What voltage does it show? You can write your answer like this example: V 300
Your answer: V 20
